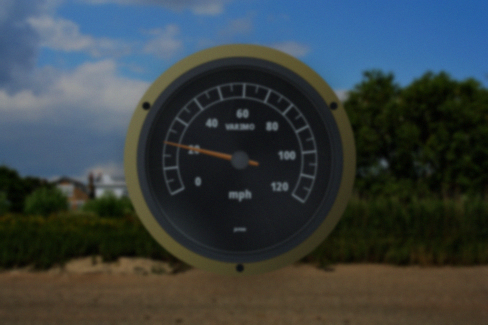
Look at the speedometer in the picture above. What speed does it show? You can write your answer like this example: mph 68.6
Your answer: mph 20
